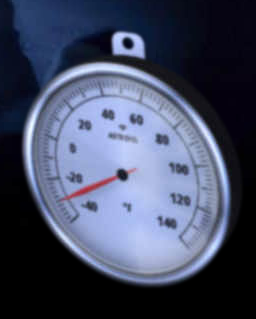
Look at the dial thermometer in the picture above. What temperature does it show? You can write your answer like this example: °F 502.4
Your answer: °F -30
